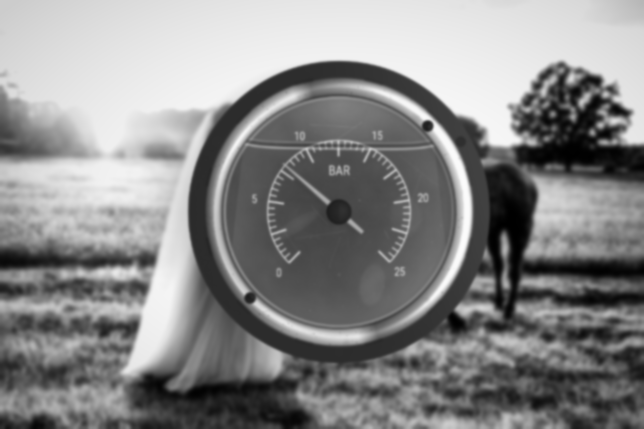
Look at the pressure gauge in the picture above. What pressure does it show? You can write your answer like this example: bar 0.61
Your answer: bar 8
